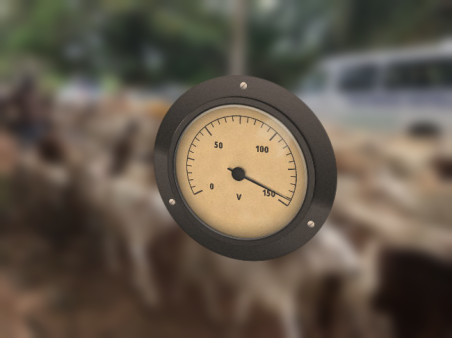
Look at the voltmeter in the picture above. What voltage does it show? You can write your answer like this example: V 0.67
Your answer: V 145
